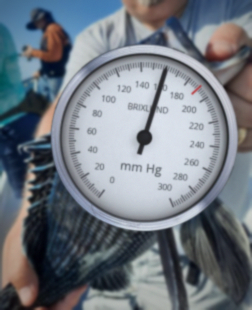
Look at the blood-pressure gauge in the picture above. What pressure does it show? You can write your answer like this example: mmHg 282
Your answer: mmHg 160
